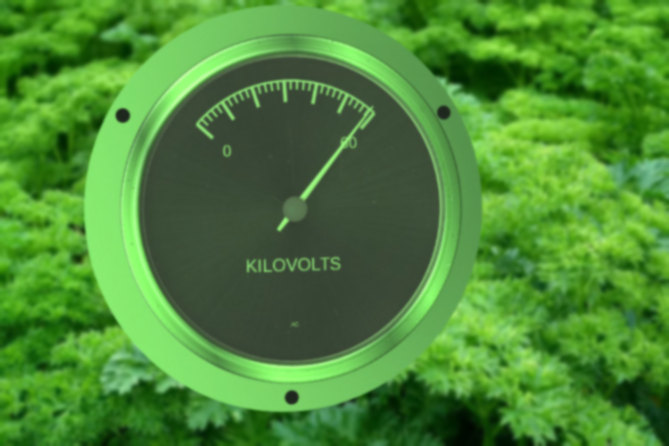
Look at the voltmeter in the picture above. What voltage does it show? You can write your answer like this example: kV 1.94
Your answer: kV 58
